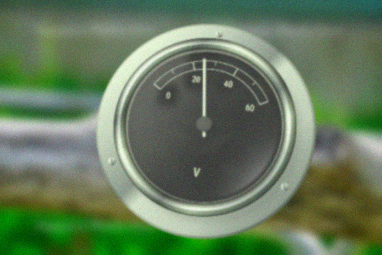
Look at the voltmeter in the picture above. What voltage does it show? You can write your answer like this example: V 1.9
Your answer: V 25
